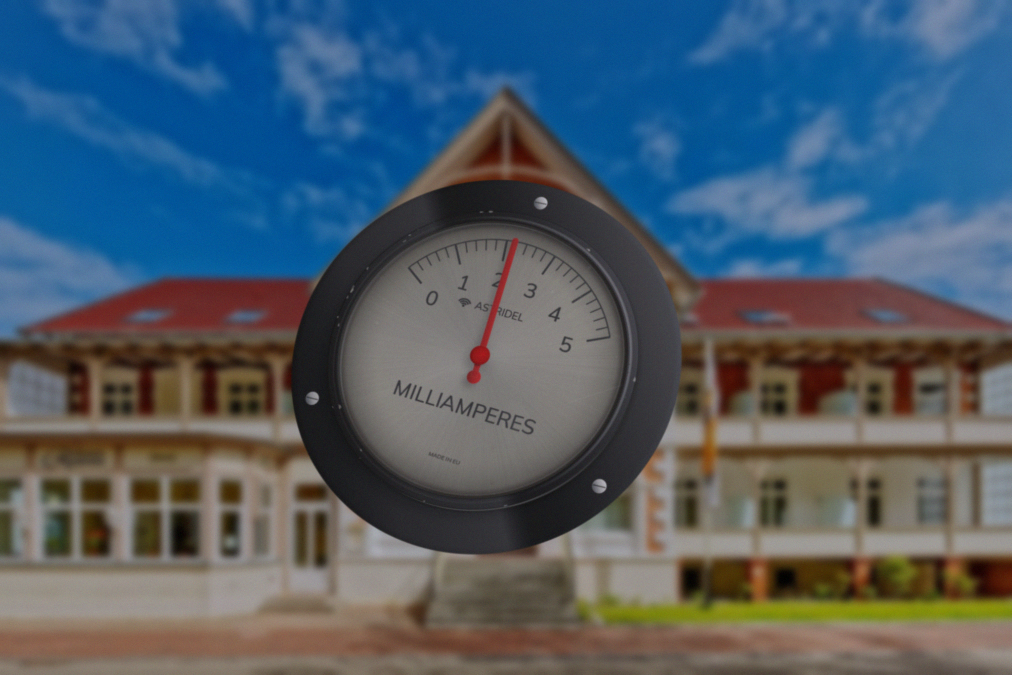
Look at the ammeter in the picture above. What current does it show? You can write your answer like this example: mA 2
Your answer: mA 2.2
